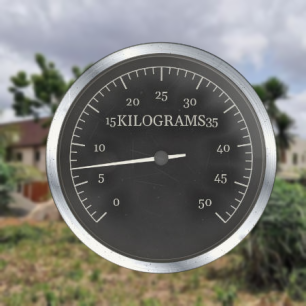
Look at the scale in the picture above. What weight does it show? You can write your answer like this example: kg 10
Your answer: kg 7
